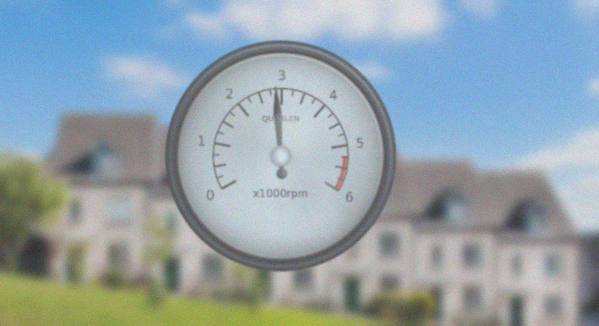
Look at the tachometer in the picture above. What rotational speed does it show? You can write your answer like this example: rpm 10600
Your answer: rpm 2875
